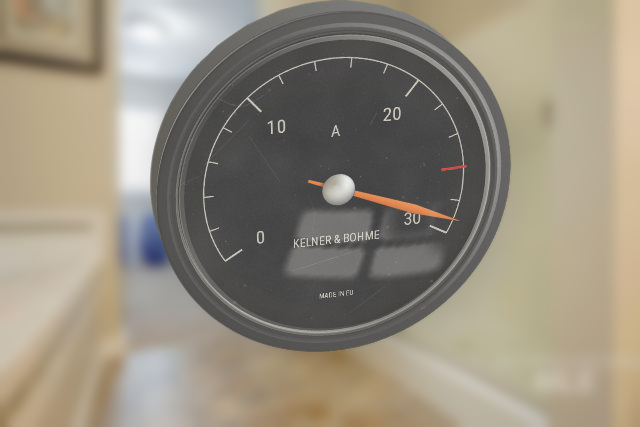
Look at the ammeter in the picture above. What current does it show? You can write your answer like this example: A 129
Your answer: A 29
